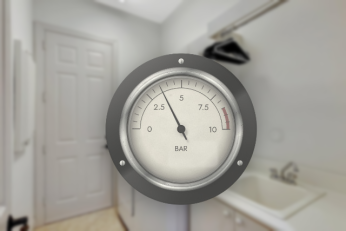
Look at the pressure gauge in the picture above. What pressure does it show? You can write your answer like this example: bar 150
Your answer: bar 3.5
